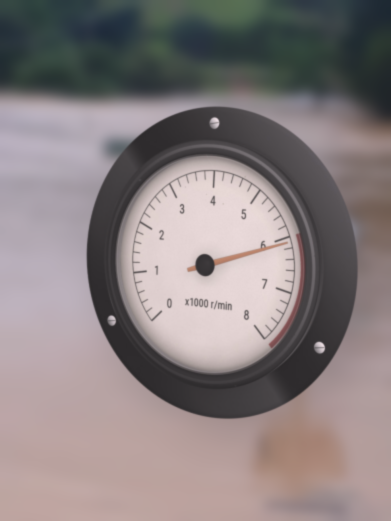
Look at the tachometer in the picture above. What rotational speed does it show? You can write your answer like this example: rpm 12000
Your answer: rpm 6100
